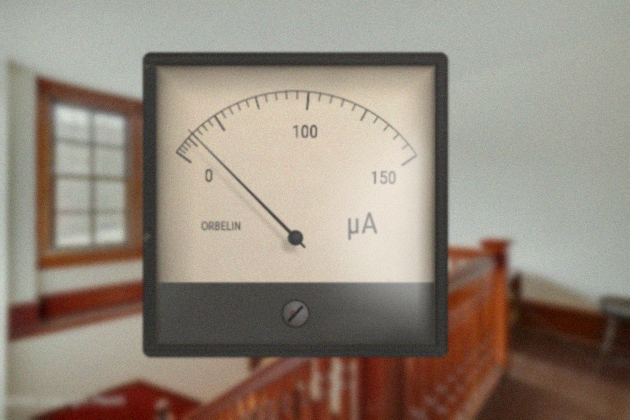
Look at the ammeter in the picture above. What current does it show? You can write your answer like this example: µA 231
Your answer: µA 30
